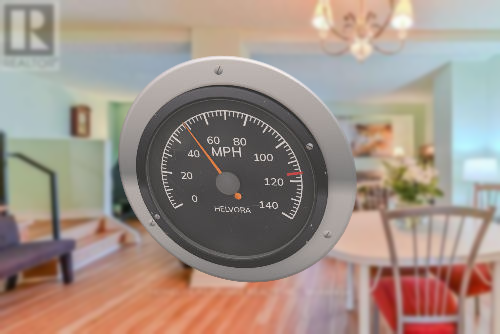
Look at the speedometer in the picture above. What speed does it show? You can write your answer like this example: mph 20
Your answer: mph 50
